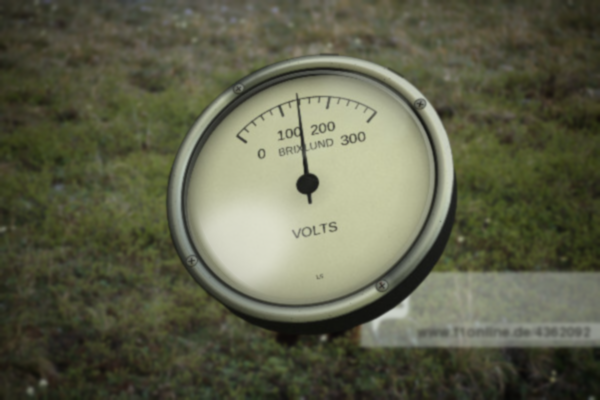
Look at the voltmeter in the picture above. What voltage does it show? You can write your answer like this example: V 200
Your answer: V 140
